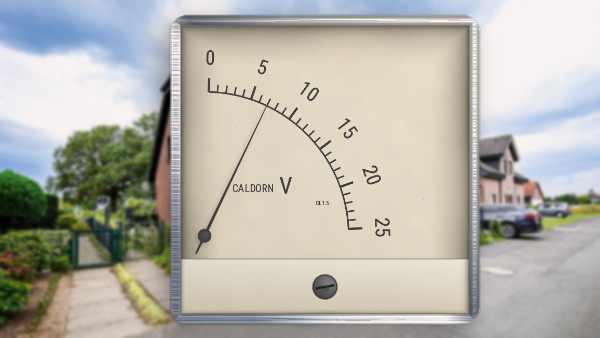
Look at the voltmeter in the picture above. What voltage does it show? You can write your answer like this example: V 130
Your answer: V 7
